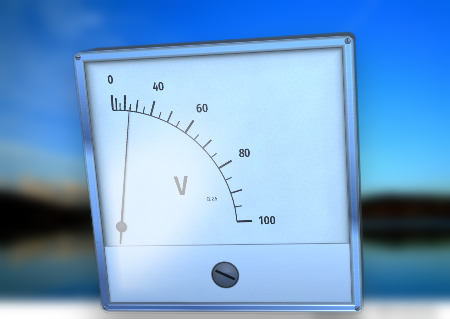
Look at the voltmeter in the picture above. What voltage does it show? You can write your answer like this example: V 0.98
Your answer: V 25
